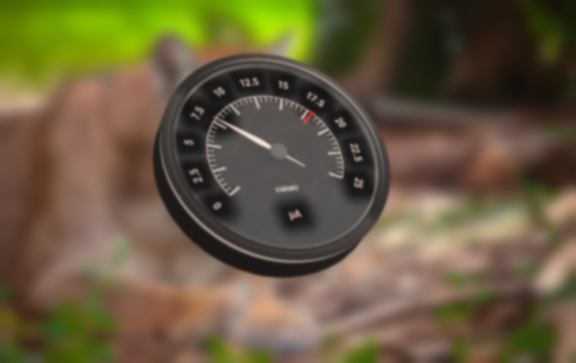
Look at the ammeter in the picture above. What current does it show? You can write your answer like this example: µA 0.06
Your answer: µA 7.5
